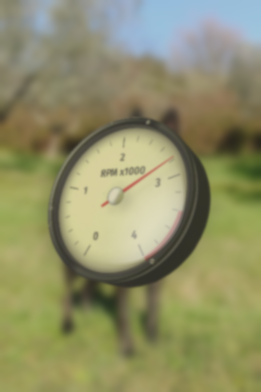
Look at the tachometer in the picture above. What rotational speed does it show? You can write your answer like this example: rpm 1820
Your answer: rpm 2800
